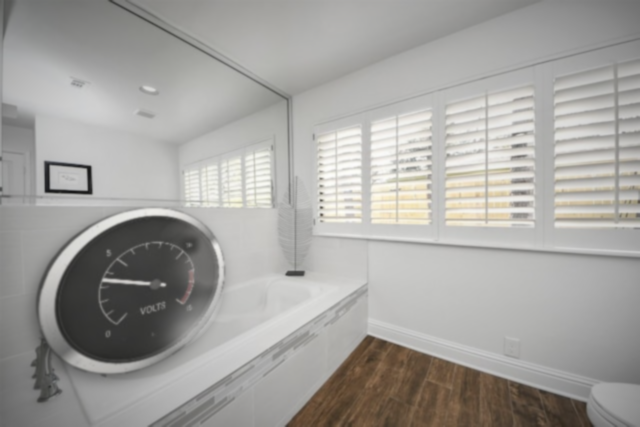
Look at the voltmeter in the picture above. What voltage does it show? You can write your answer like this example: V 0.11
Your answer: V 3.5
